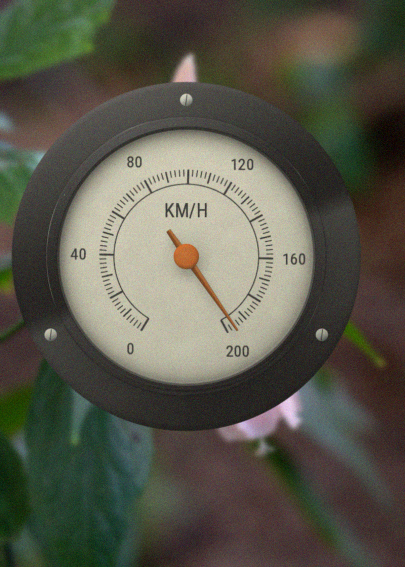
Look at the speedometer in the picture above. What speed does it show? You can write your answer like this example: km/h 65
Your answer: km/h 196
